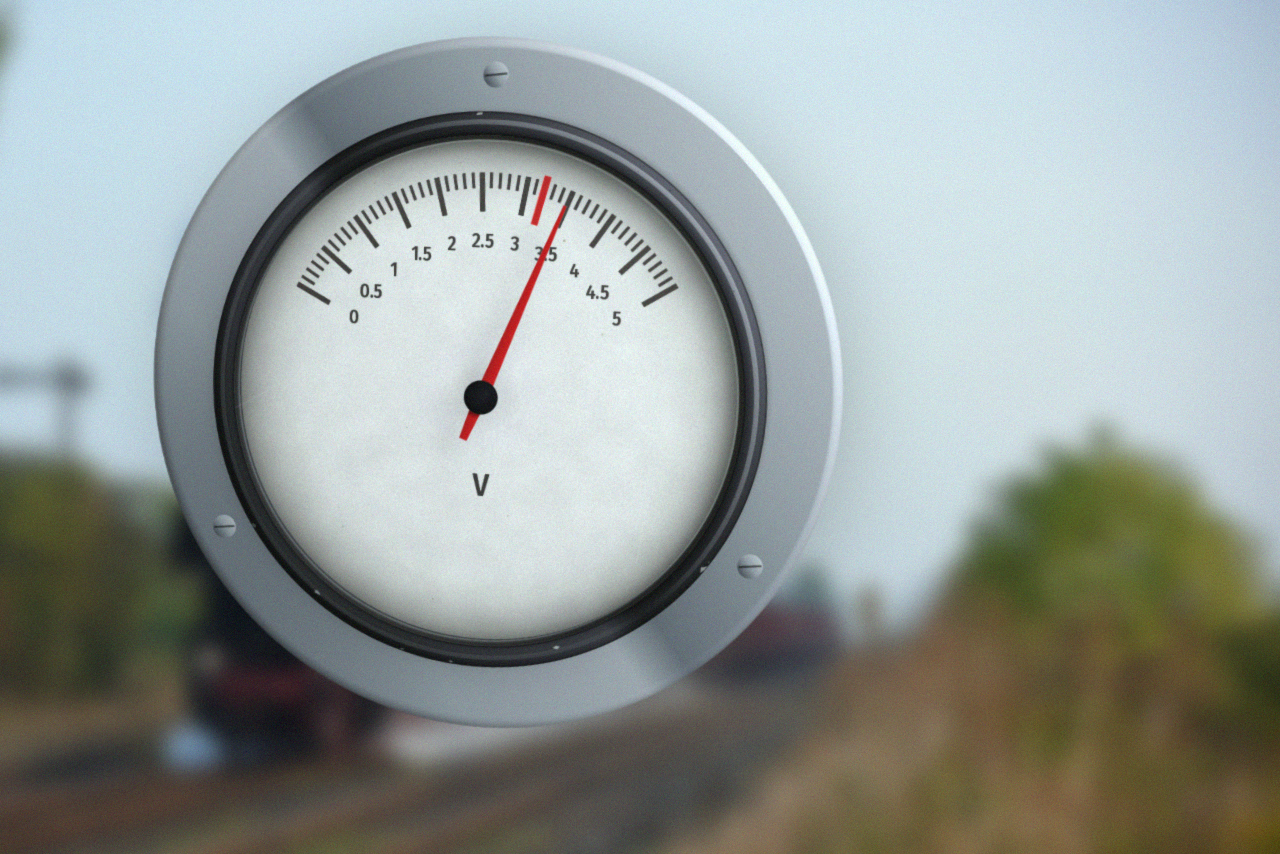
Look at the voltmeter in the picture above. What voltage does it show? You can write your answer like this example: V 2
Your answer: V 3.5
